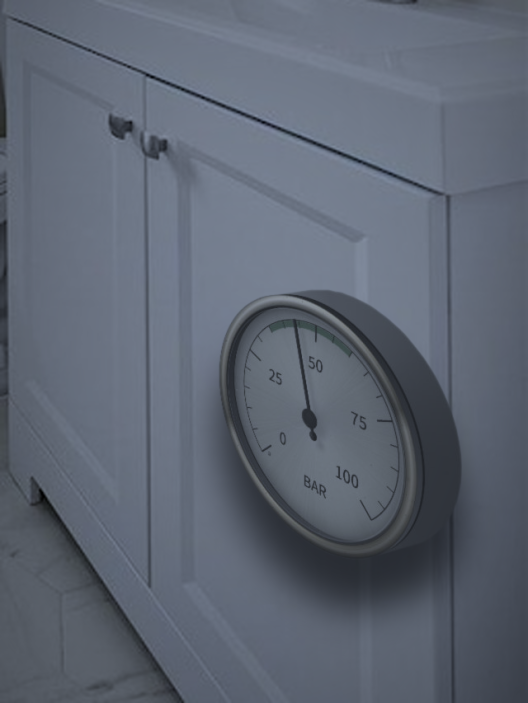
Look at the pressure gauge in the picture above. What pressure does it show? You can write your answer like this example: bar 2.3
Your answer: bar 45
